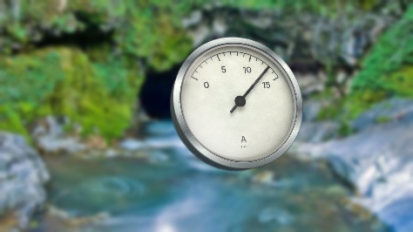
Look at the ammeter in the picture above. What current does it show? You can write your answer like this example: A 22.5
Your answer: A 13
